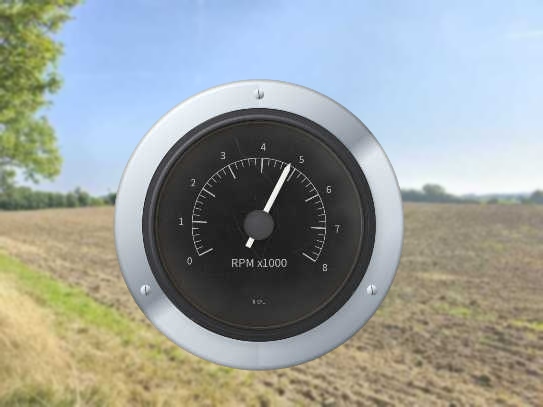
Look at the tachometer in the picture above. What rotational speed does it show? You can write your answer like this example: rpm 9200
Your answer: rpm 4800
